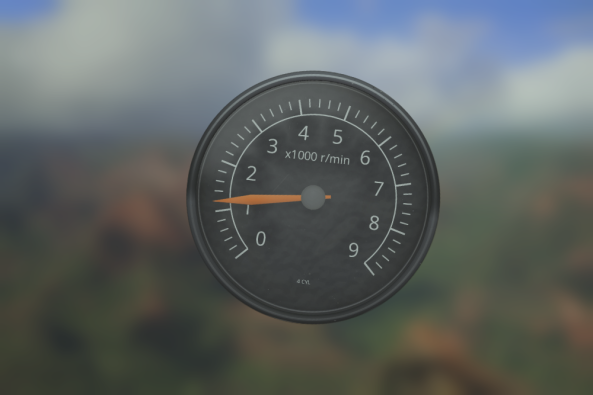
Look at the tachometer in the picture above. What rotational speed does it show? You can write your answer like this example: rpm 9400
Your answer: rpm 1200
